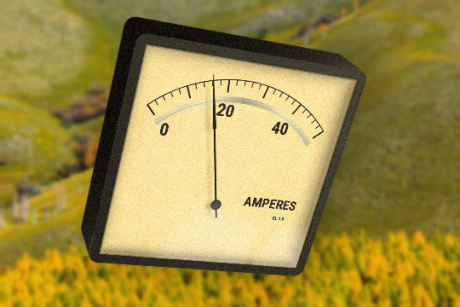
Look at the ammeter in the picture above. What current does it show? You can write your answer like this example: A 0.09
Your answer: A 16
